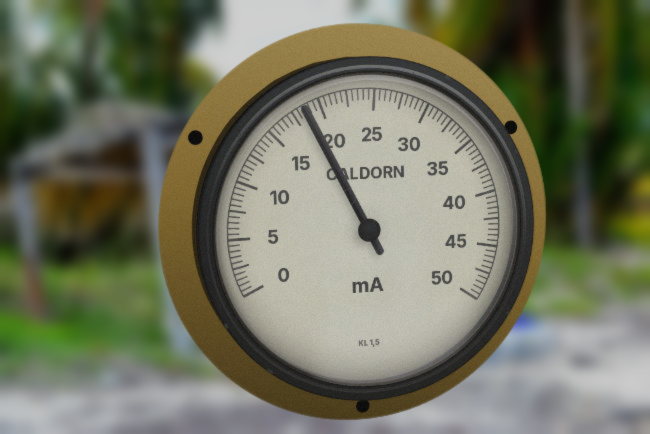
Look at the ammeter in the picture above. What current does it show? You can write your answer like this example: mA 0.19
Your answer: mA 18.5
